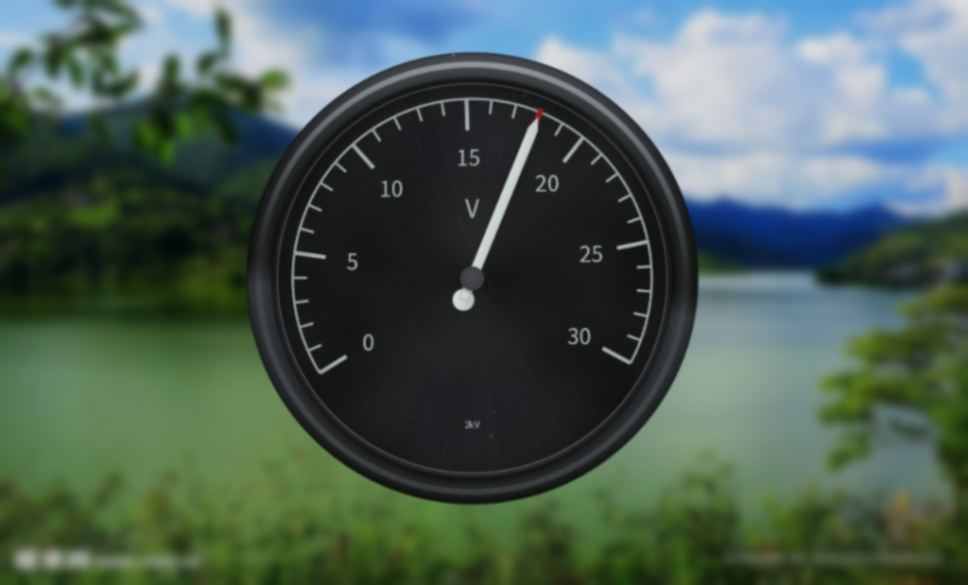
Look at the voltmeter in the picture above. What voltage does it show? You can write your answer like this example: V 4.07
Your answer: V 18
